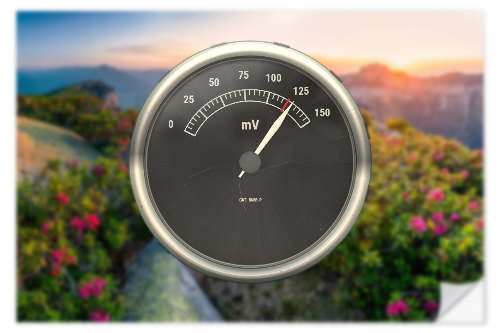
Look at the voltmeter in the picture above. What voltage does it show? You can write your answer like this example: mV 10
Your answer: mV 125
